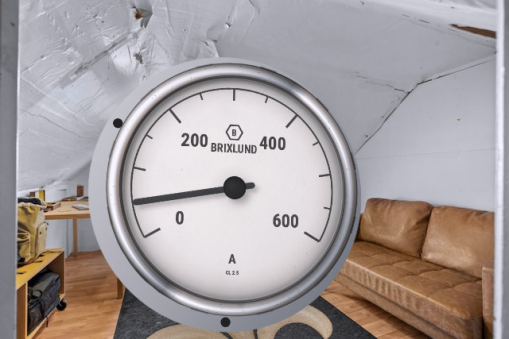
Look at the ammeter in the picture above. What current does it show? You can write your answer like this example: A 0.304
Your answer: A 50
